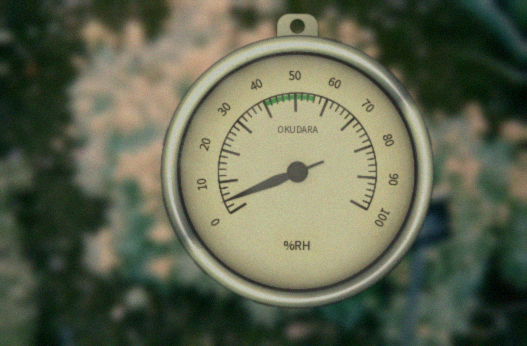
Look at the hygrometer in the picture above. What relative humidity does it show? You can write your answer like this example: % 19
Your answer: % 4
